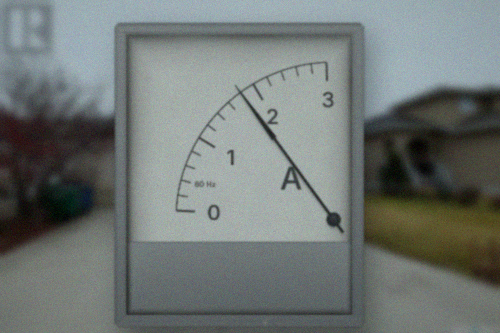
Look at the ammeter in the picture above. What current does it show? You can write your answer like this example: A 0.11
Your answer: A 1.8
